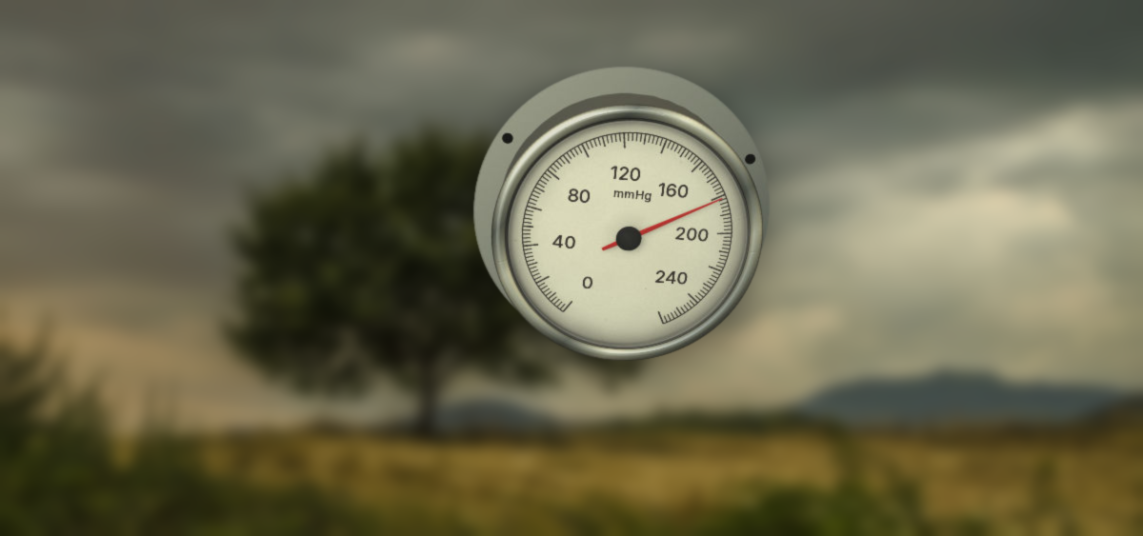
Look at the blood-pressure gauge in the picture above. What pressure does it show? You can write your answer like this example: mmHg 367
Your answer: mmHg 180
